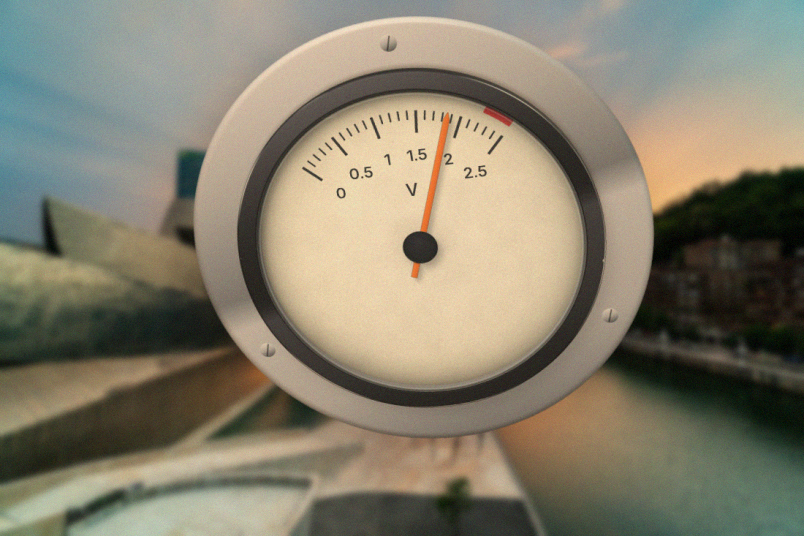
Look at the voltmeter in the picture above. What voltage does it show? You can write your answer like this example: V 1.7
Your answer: V 1.85
